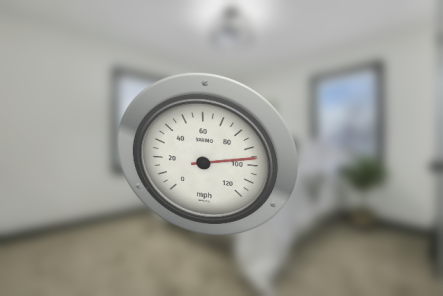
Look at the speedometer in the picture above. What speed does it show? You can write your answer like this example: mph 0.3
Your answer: mph 95
